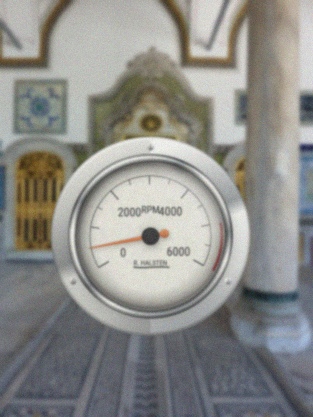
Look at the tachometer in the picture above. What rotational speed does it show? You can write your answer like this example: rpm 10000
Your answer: rpm 500
